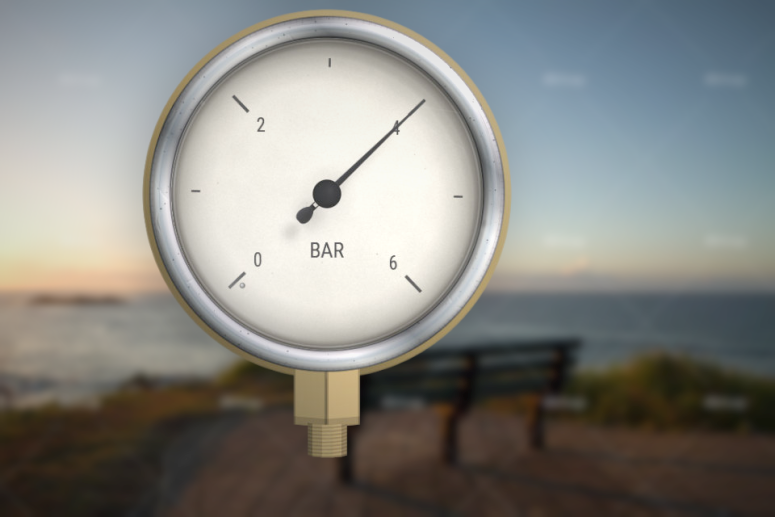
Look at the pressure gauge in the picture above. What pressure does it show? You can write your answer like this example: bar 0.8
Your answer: bar 4
